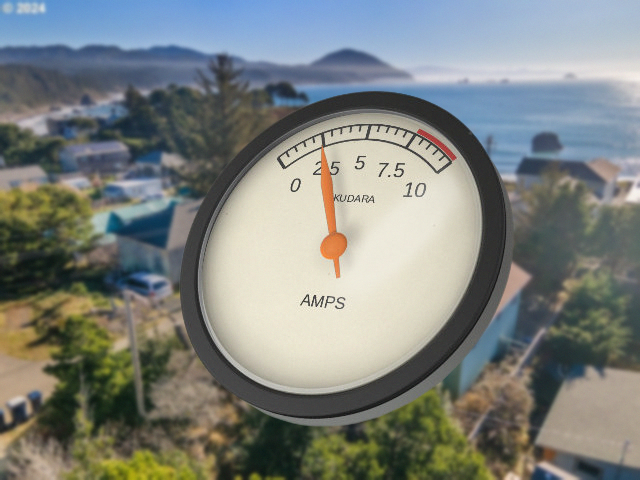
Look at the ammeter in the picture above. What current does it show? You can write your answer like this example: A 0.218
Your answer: A 2.5
